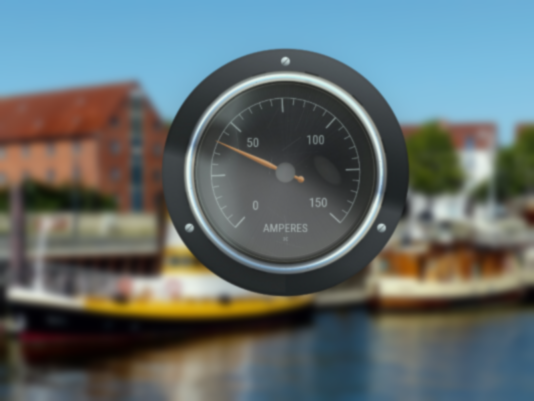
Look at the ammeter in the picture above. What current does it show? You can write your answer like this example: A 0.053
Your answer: A 40
